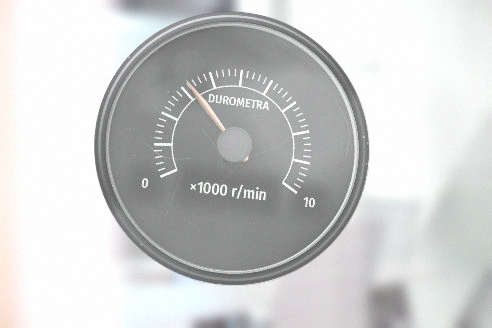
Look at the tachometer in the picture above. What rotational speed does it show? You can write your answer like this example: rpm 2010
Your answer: rpm 3200
